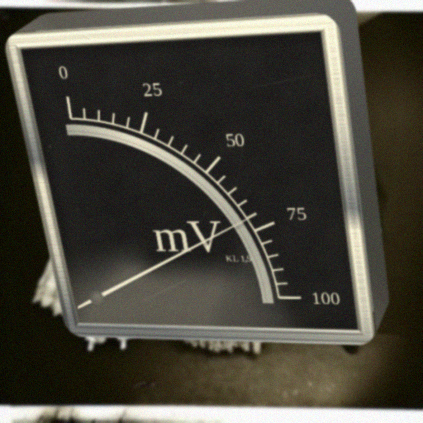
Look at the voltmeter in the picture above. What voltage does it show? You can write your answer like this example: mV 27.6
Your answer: mV 70
